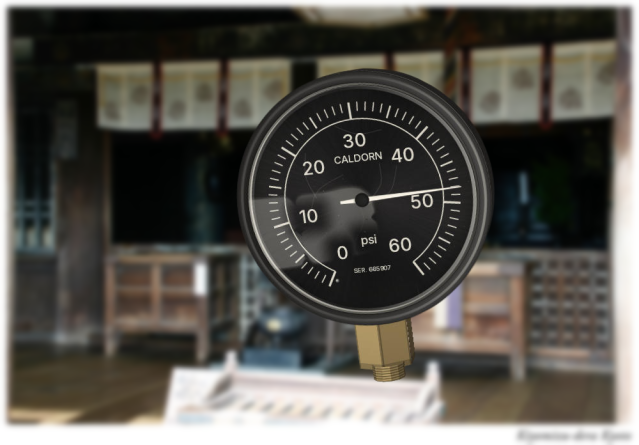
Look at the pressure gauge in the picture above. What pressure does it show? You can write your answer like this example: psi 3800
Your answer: psi 48
